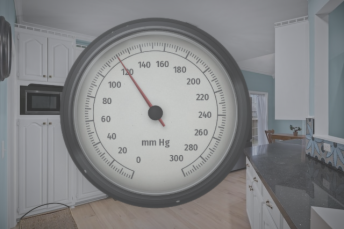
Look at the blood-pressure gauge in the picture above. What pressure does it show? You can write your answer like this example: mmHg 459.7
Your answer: mmHg 120
